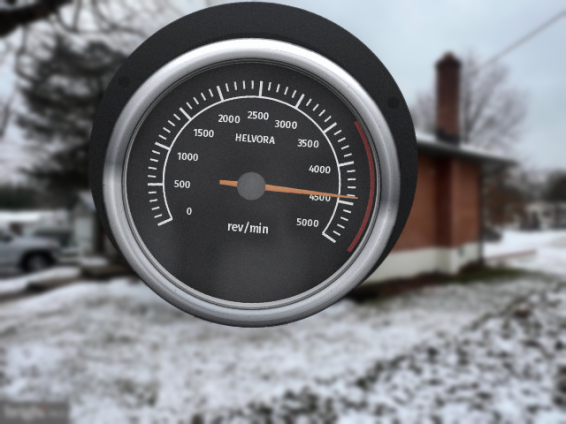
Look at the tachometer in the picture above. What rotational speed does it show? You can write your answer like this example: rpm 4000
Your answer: rpm 4400
